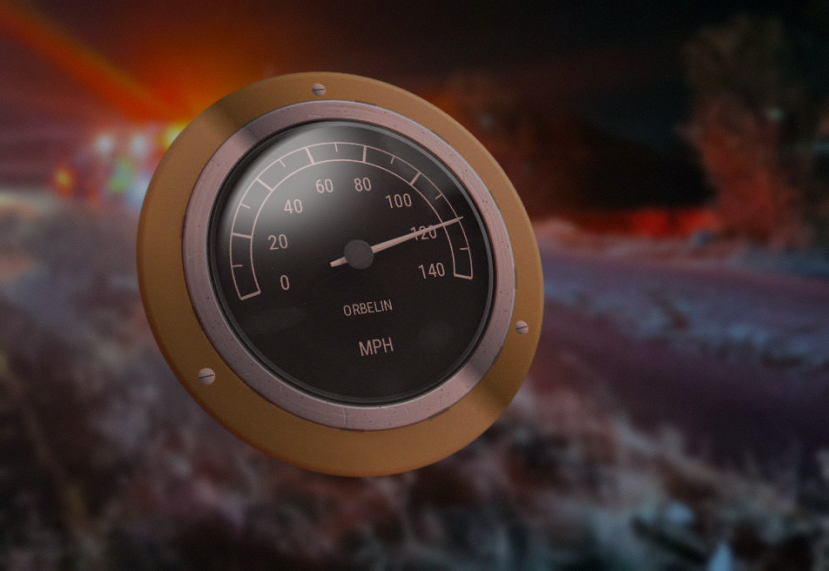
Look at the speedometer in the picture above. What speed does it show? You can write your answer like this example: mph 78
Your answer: mph 120
